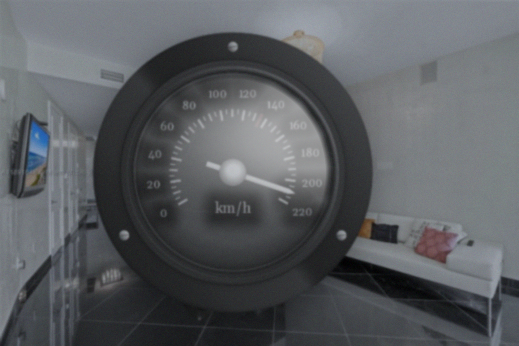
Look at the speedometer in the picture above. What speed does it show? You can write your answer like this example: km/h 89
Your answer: km/h 210
